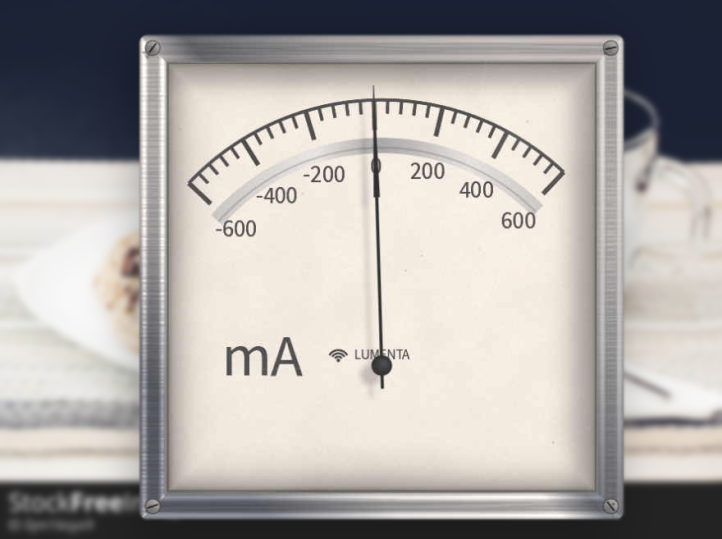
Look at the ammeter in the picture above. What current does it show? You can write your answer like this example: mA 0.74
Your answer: mA 0
